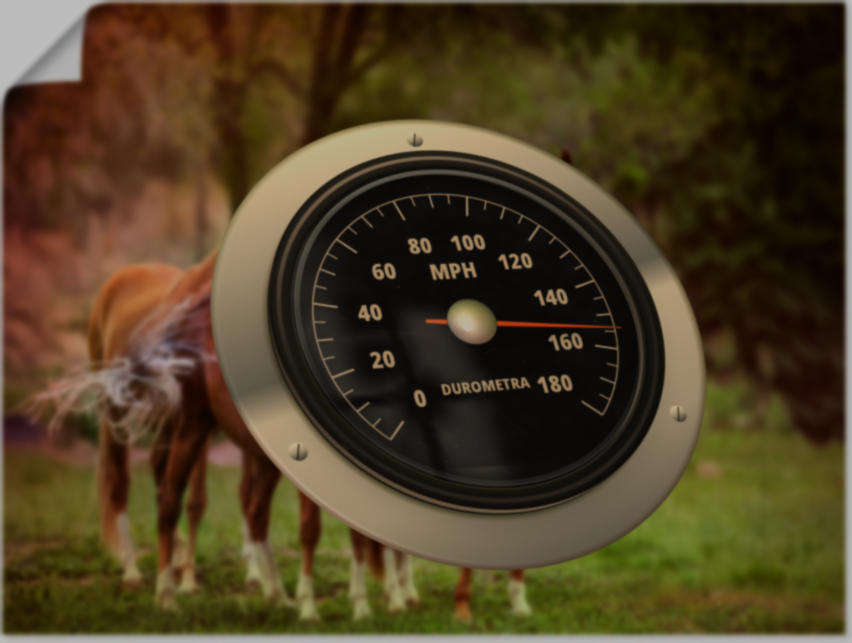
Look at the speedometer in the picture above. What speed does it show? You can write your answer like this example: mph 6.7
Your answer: mph 155
